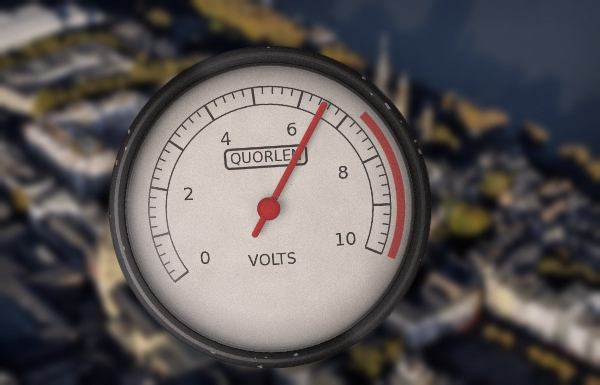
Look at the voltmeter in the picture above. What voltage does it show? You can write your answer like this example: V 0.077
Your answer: V 6.5
